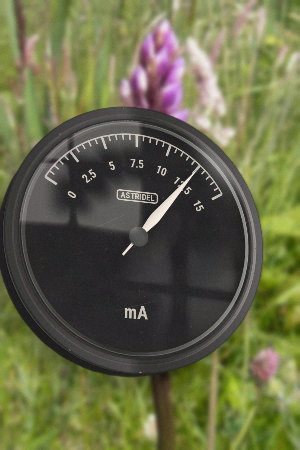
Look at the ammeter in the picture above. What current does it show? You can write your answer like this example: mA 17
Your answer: mA 12.5
